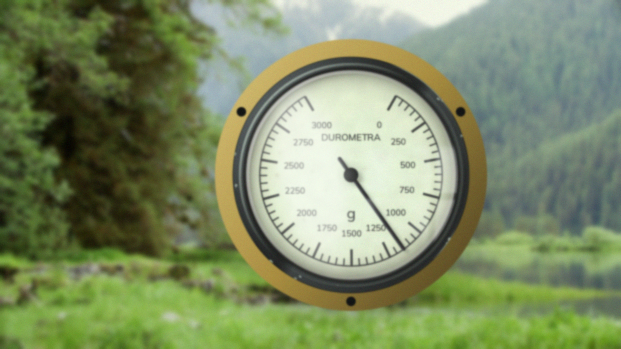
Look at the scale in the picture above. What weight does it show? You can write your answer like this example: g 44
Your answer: g 1150
